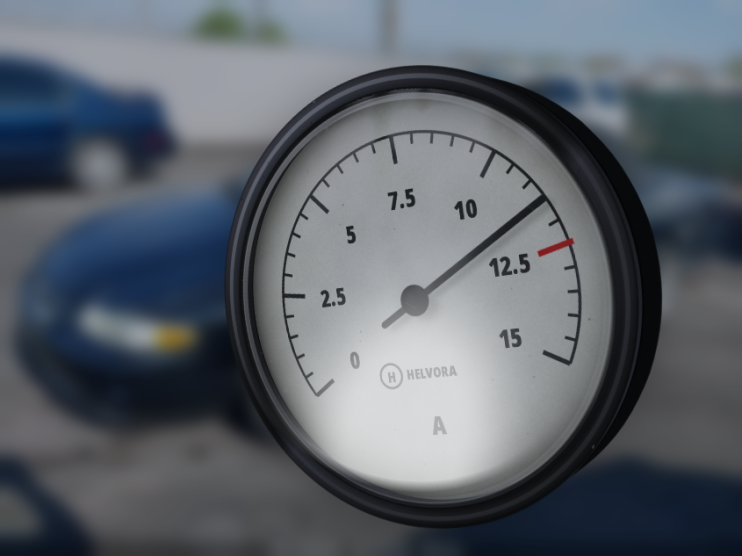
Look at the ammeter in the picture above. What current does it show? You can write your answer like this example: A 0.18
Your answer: A 11.5
